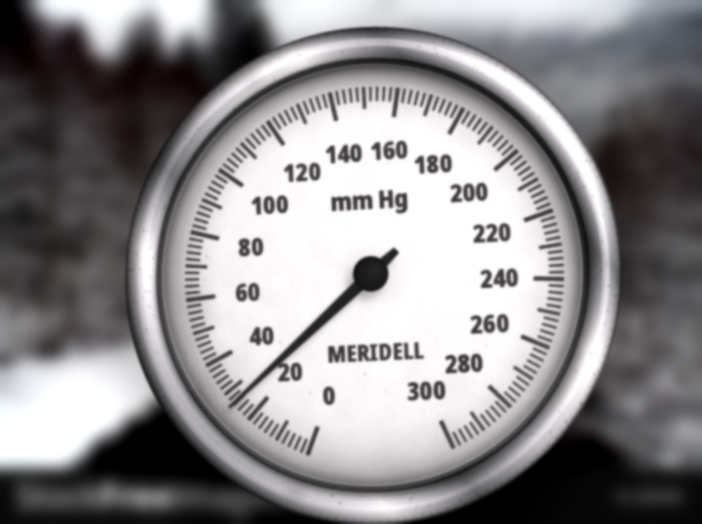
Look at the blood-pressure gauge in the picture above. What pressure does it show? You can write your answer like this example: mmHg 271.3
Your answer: mmHg 26
